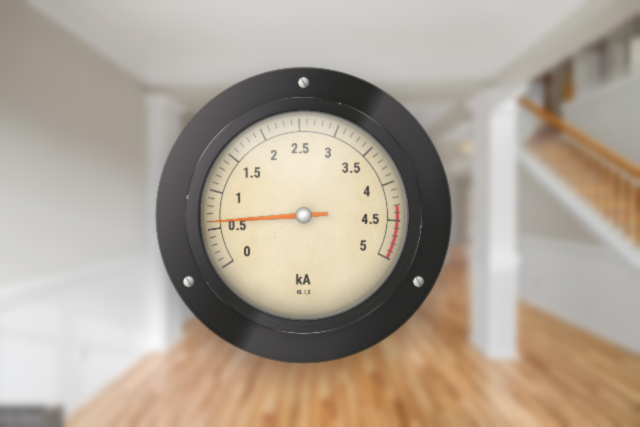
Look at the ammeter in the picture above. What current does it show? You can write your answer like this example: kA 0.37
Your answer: kA 0.6
